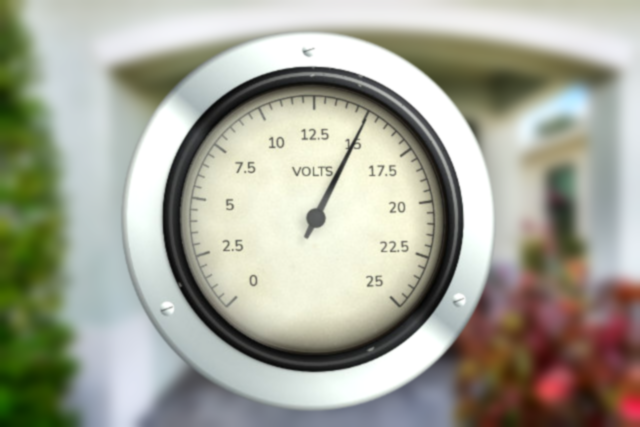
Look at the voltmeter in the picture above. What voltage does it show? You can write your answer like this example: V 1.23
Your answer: V 15
